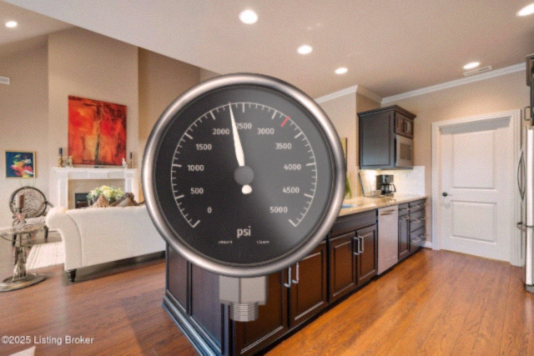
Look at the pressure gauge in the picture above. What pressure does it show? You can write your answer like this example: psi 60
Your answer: psi 2300
